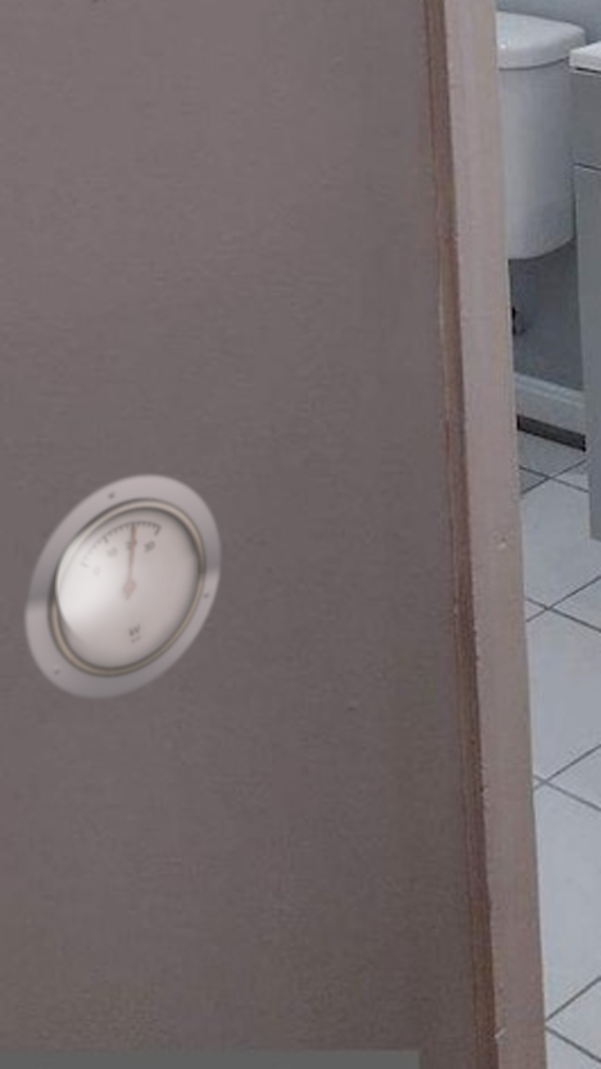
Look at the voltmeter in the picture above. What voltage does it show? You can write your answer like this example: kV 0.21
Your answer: kV 20
